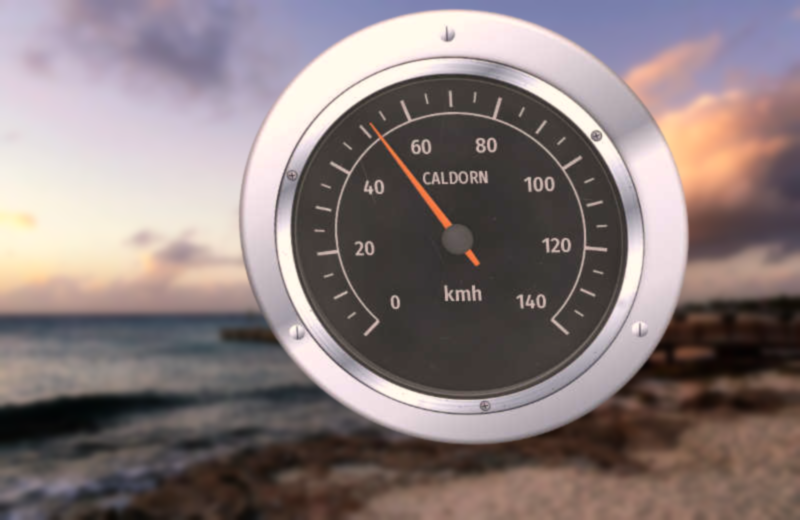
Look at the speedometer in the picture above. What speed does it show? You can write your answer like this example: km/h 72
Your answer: km/h 52.5
